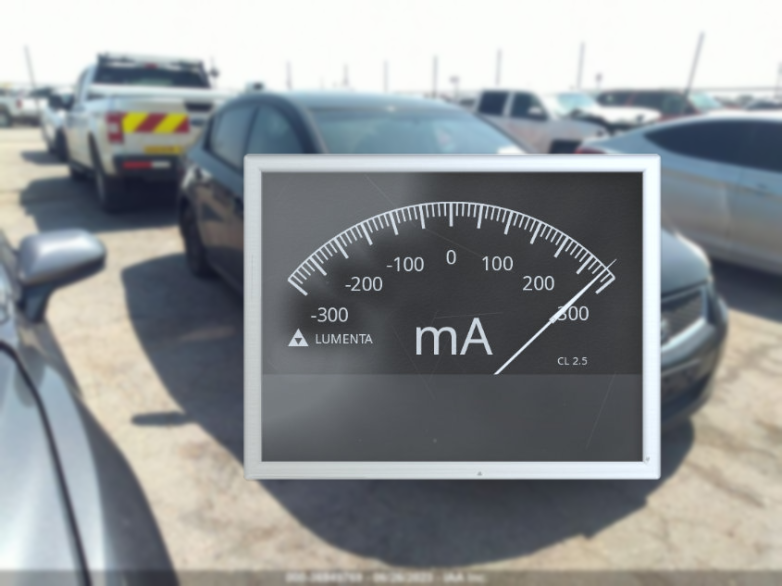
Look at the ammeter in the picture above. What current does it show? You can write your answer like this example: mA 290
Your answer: mA 280
